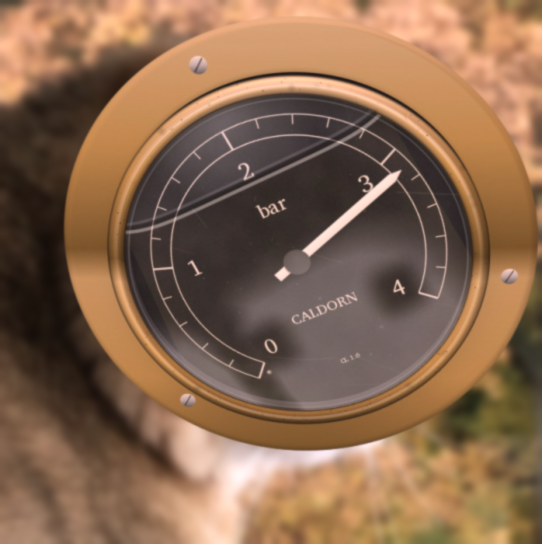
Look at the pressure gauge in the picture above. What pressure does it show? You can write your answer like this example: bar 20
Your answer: bar 3.1
